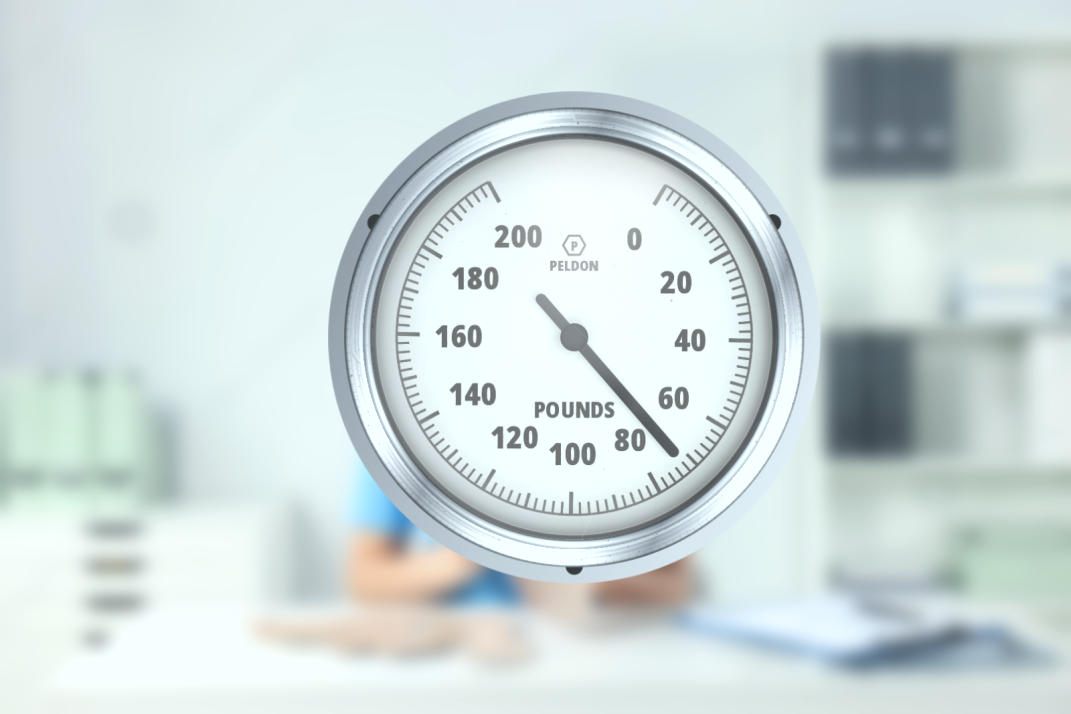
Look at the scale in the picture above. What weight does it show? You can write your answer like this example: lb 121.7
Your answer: lb 72
